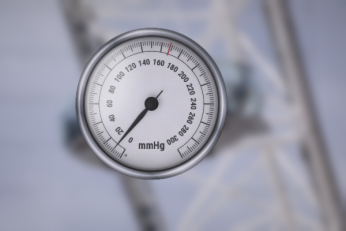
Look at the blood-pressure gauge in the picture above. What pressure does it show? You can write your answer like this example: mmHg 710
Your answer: mmHg 10
